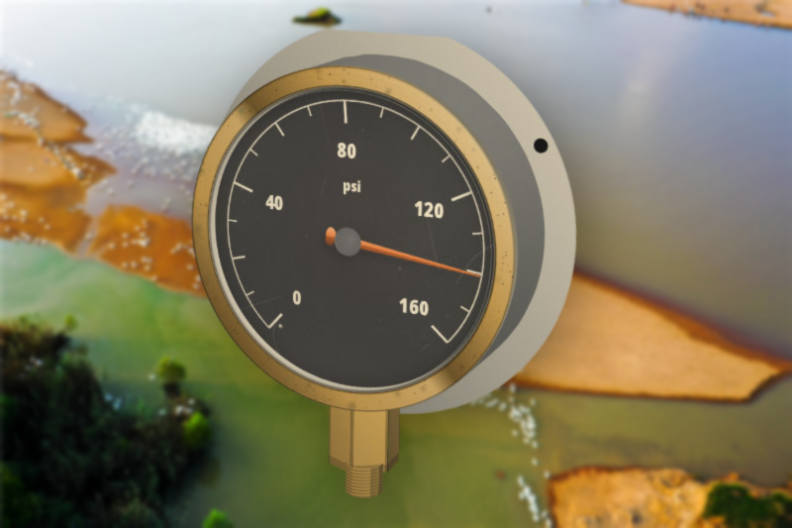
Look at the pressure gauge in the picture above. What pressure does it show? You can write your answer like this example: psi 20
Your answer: psi 140
